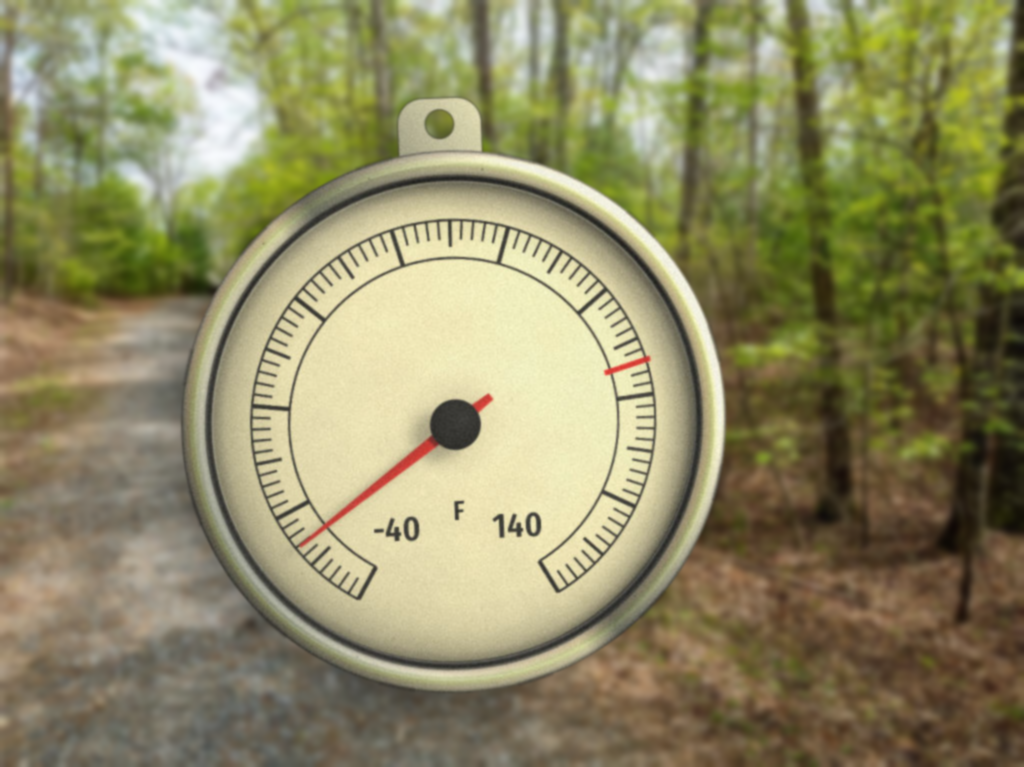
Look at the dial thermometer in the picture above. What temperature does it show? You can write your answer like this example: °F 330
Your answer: °F -26
